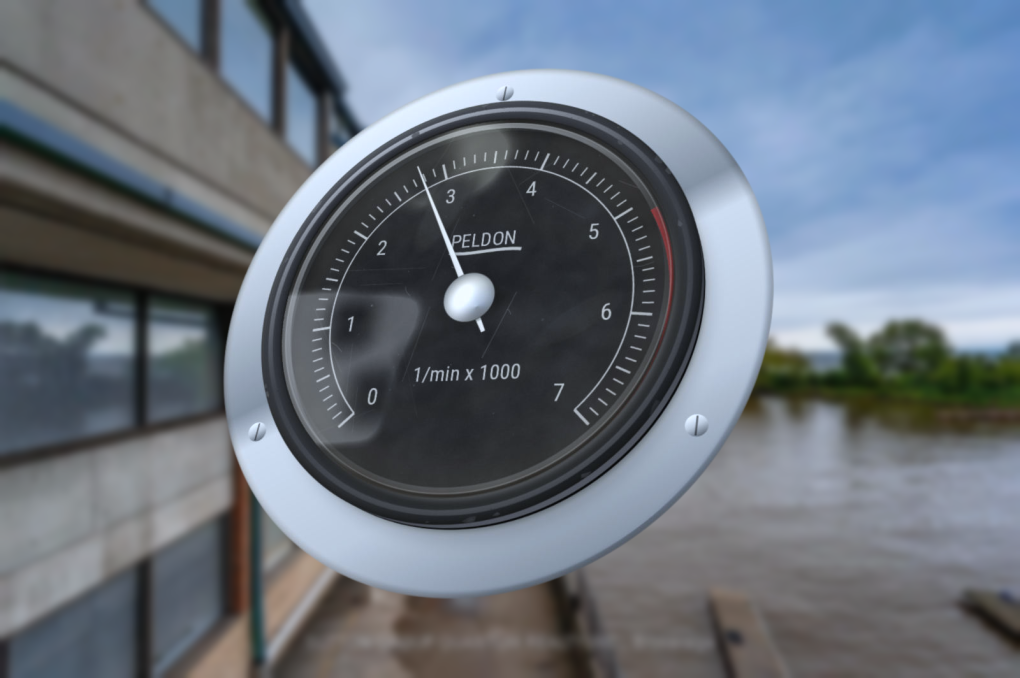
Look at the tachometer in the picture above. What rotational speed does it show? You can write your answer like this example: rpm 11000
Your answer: rpm 2800
